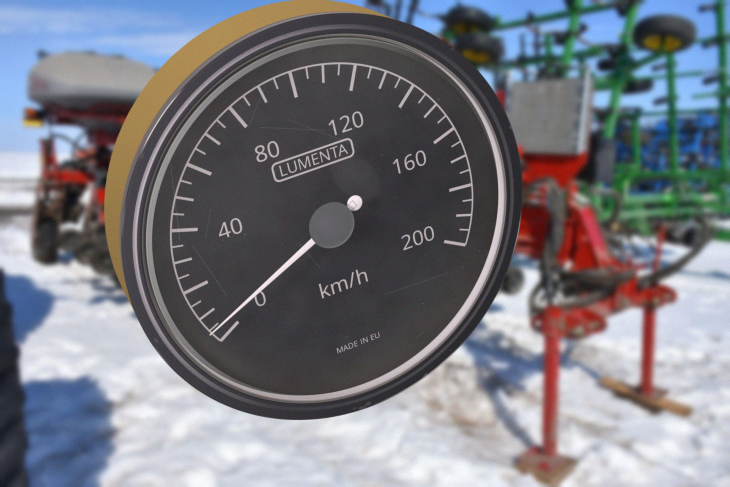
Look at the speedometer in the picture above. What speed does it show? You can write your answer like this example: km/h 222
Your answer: km/h 5
